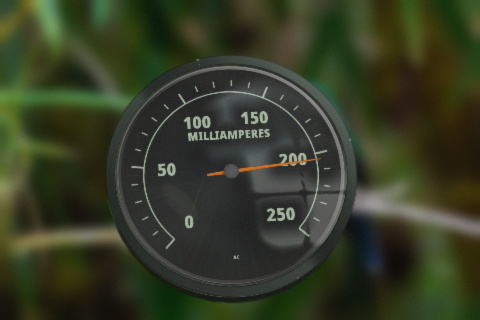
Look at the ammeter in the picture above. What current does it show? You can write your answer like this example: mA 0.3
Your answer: mA 205
